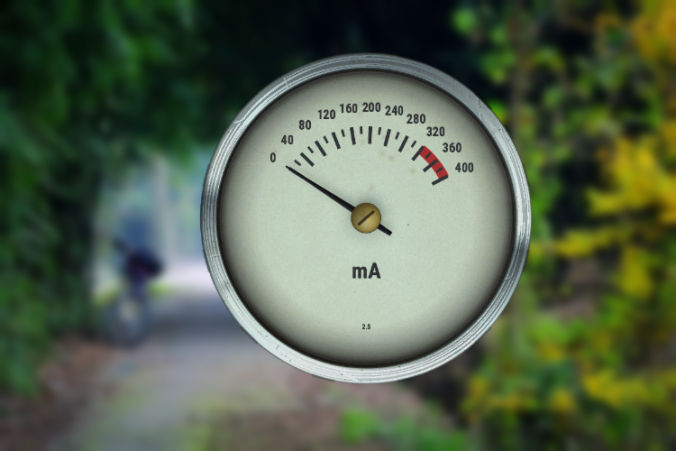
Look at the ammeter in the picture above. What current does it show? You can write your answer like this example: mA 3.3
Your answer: mA 0
